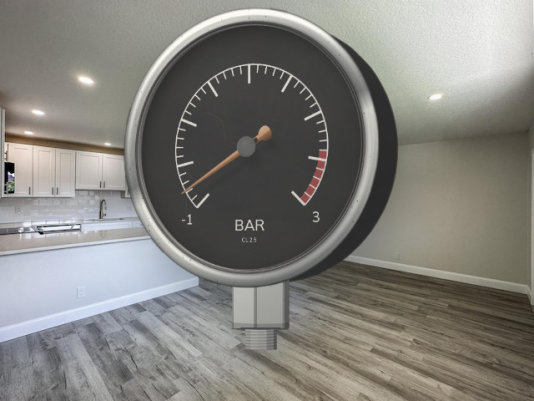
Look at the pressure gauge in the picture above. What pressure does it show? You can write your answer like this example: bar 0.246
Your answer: bar -0.8
